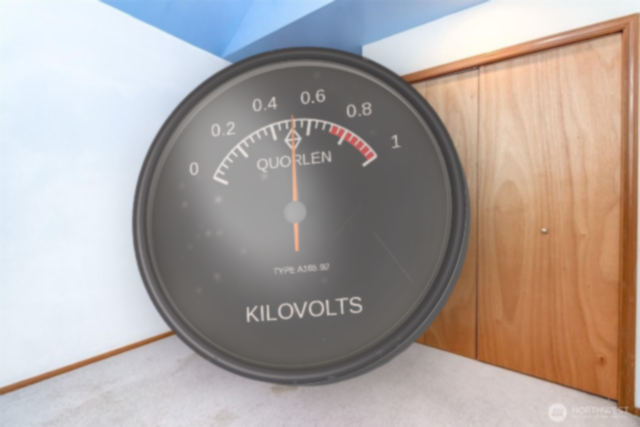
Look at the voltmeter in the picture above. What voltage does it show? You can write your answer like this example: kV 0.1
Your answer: kV 0.52
